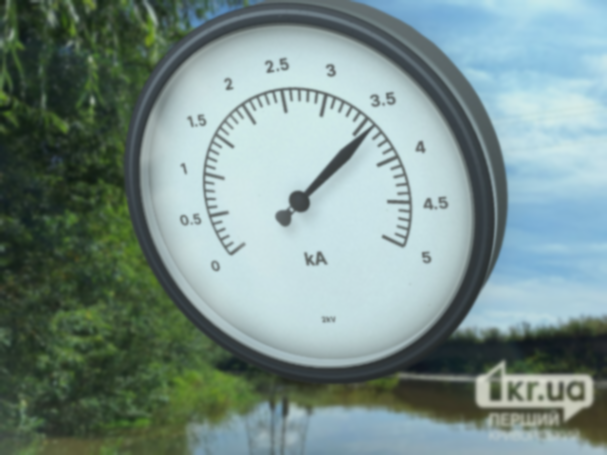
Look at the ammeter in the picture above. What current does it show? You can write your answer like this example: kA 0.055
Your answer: kA 3.6
